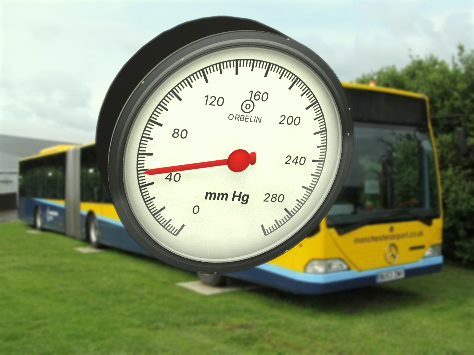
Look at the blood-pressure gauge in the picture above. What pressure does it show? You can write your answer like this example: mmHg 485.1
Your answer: mmHg 50
